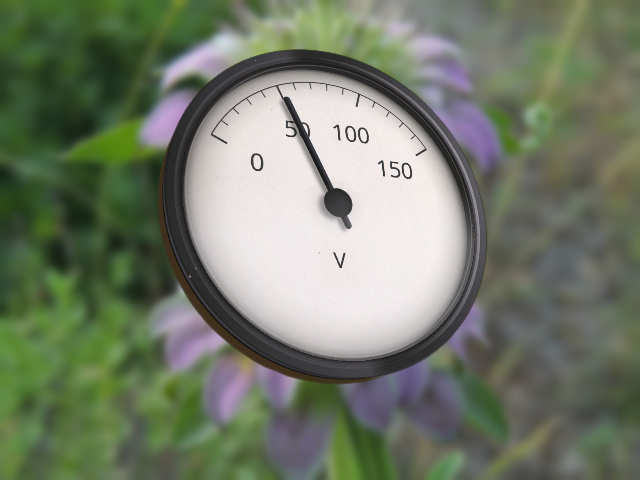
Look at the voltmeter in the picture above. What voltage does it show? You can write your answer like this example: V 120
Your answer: V 50
